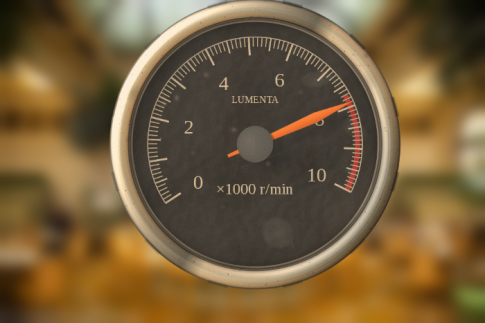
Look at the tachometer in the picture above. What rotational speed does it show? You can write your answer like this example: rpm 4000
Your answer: rpm 7900
